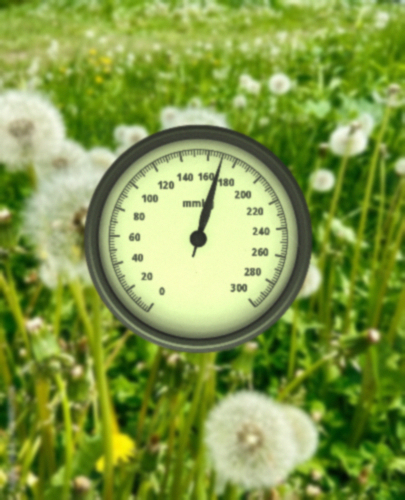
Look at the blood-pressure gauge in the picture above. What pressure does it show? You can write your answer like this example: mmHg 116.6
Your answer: mmHg 170
